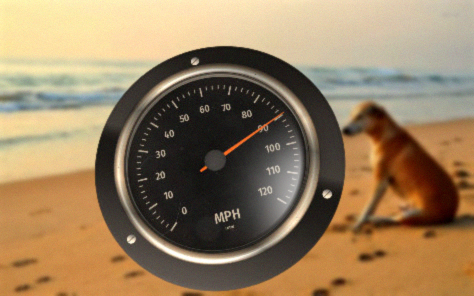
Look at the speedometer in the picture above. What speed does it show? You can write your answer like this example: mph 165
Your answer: mph 90
